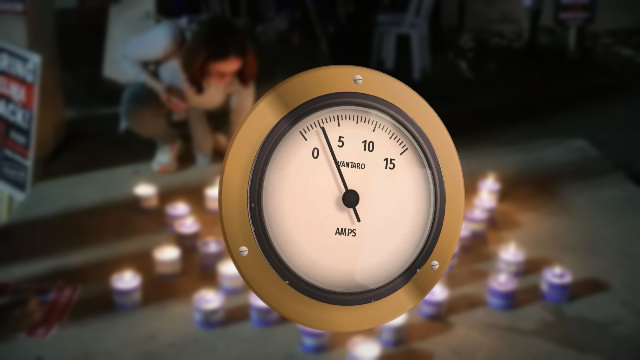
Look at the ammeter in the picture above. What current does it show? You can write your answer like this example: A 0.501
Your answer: A 2.5
